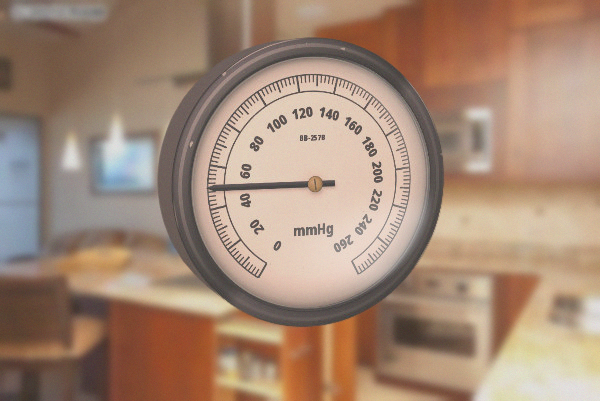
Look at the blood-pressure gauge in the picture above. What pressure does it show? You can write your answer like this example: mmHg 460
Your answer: mmHg 50
